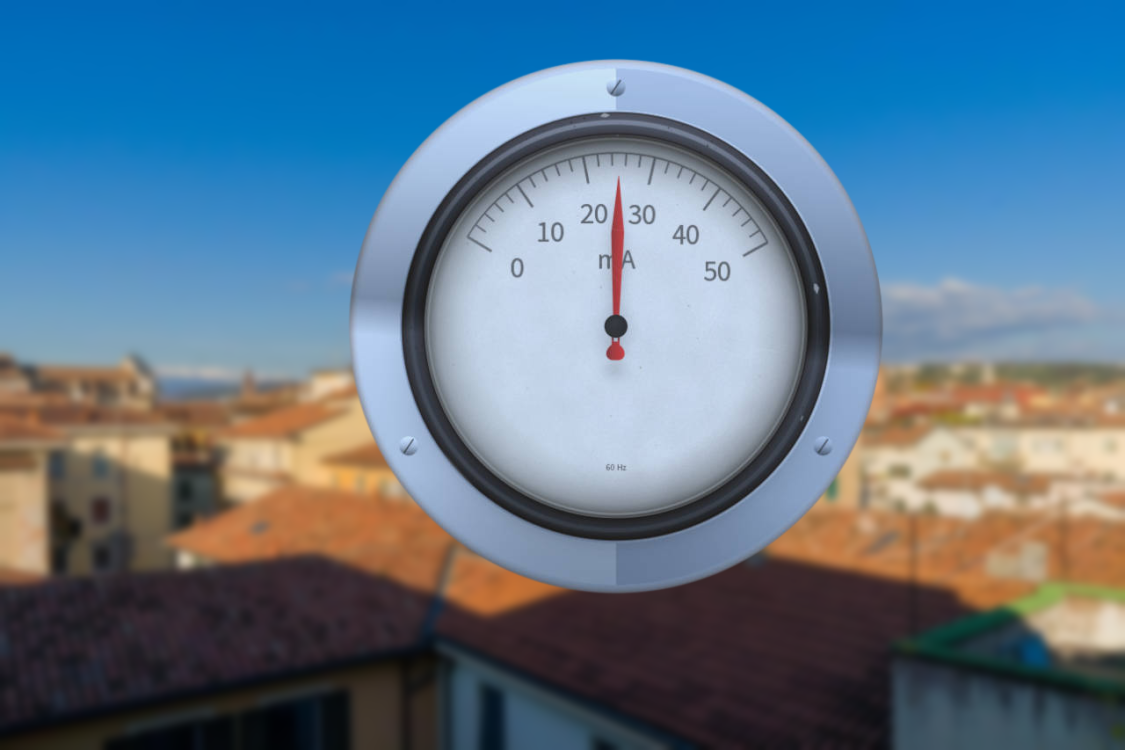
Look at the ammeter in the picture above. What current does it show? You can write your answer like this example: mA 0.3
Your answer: mA 25
